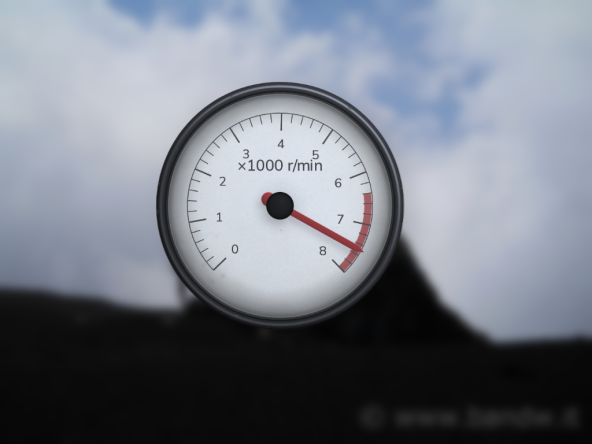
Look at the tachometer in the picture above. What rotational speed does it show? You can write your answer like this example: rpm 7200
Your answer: rpm 7500
